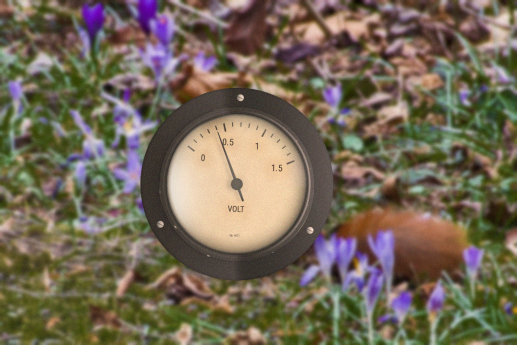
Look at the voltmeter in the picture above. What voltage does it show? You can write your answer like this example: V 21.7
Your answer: V 0.4
